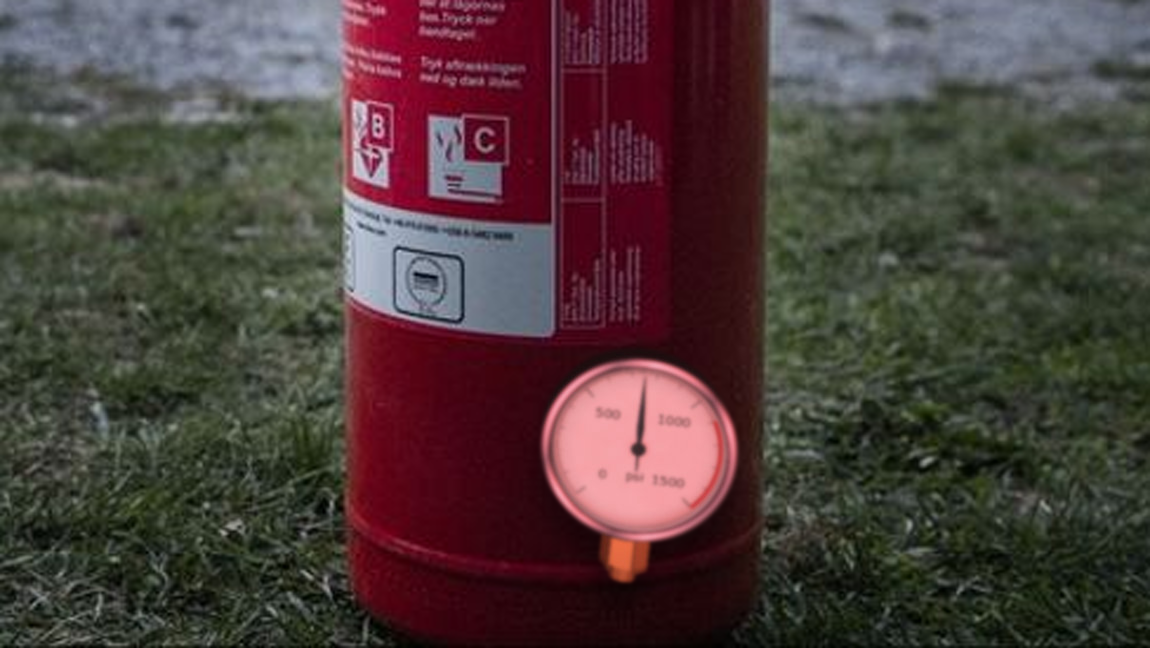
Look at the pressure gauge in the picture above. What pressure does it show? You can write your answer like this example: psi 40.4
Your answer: psi 750
